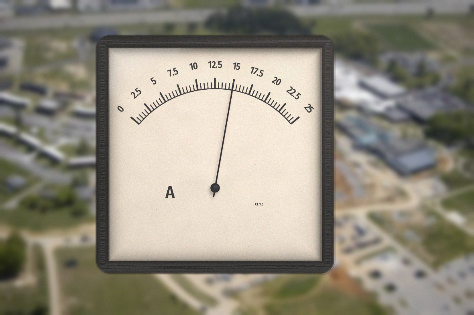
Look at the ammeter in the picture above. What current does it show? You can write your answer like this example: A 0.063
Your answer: A 15
